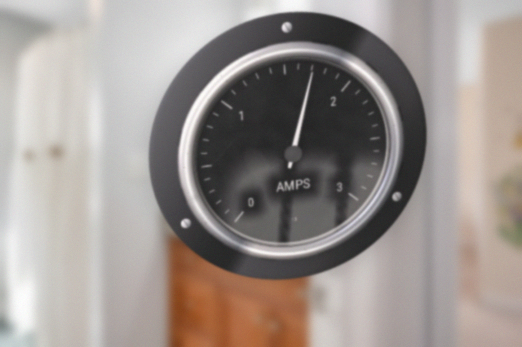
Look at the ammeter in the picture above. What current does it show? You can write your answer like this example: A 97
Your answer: A 1.7
